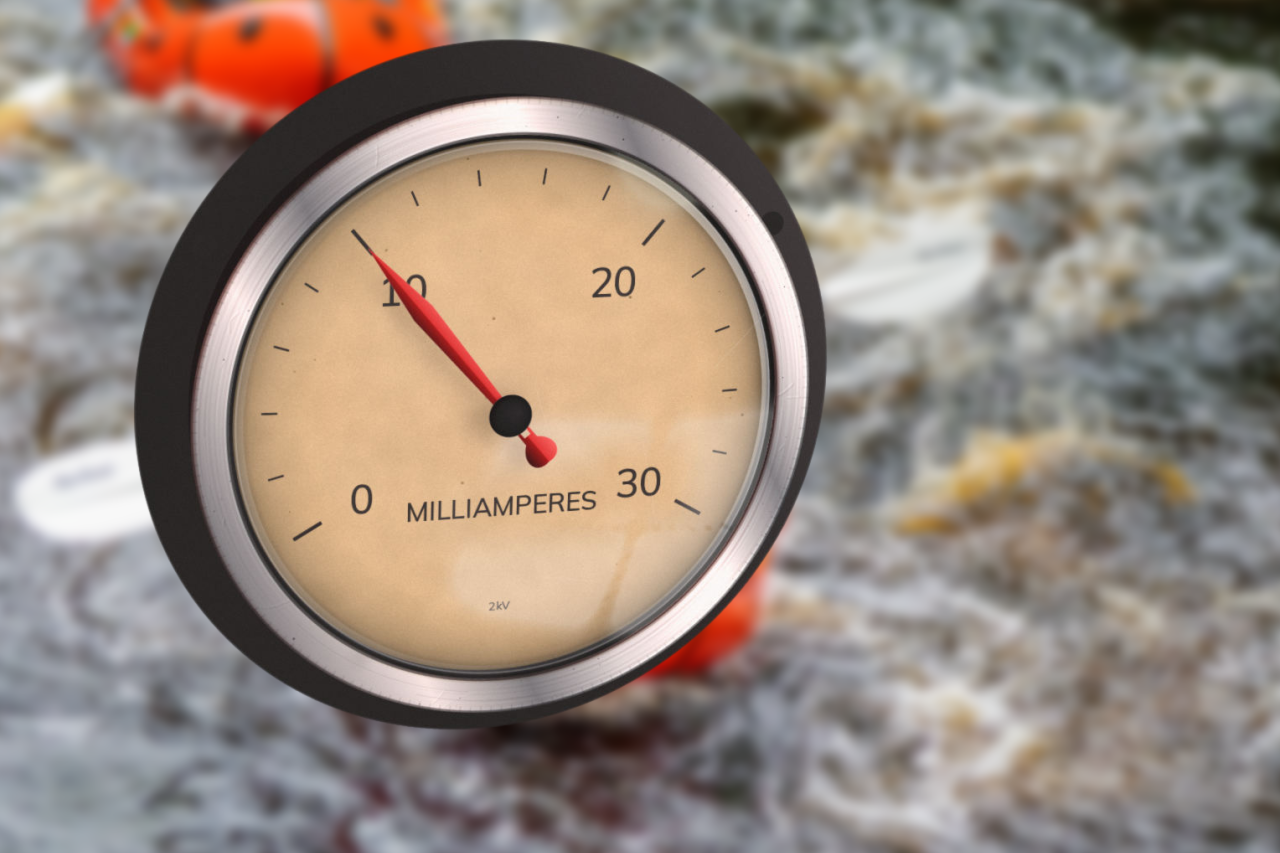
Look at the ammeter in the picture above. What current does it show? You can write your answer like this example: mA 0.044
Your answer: mA 10
